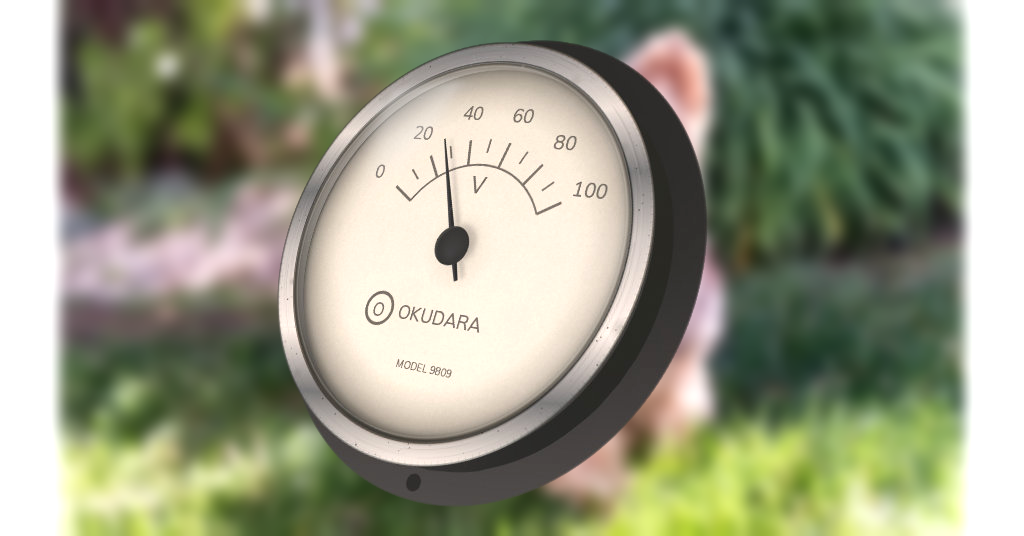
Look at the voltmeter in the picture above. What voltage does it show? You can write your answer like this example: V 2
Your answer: V 30
